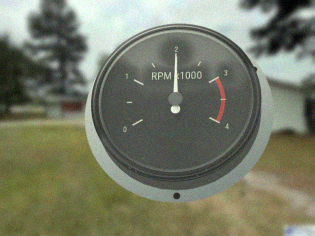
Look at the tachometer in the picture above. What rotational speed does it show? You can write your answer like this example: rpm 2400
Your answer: rpm 2000
